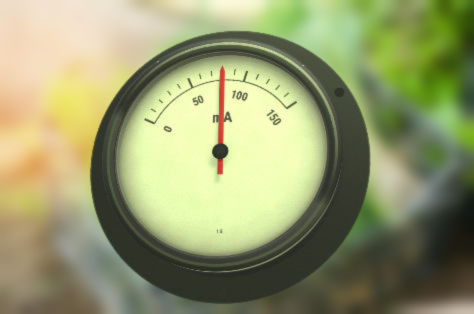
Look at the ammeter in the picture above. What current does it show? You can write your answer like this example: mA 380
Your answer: mA 80
